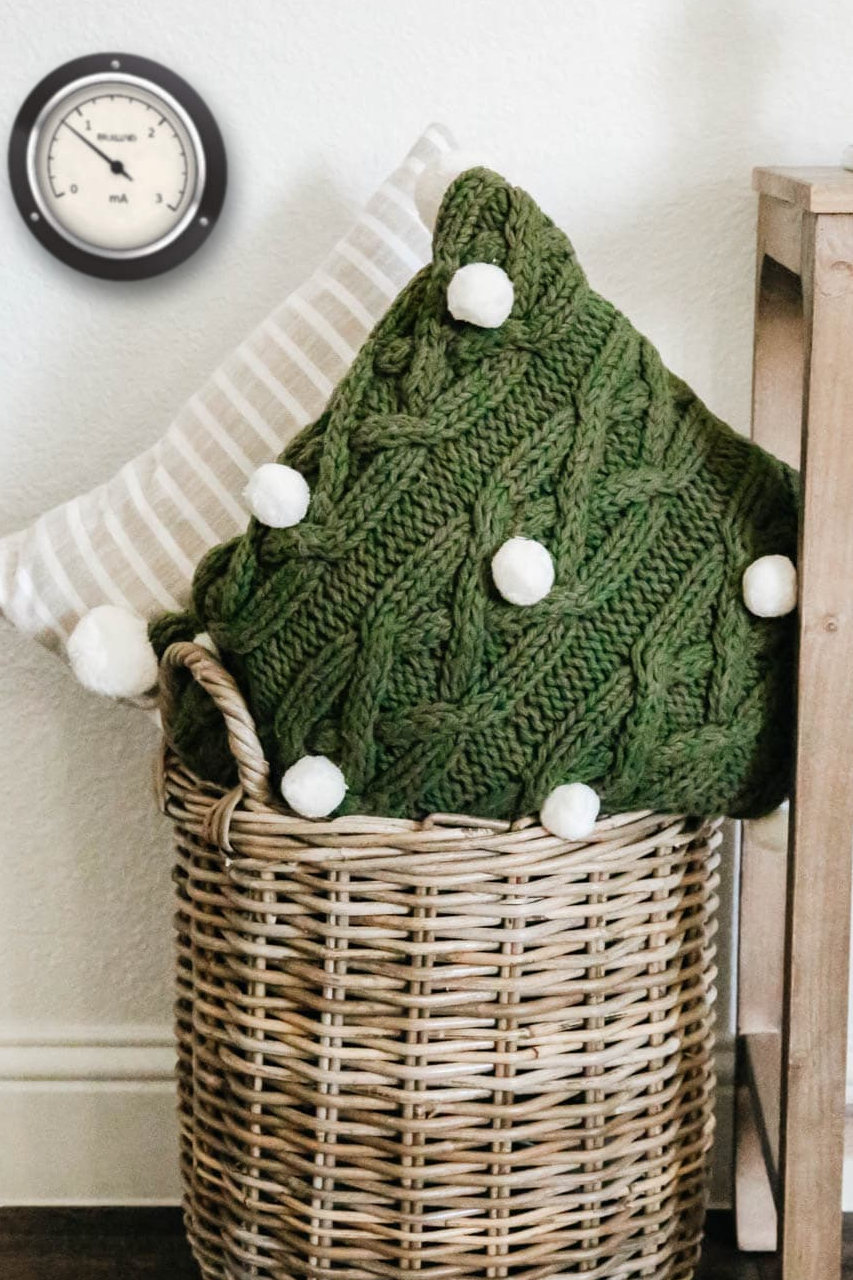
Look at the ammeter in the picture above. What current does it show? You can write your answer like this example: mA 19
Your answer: mA 0.8
